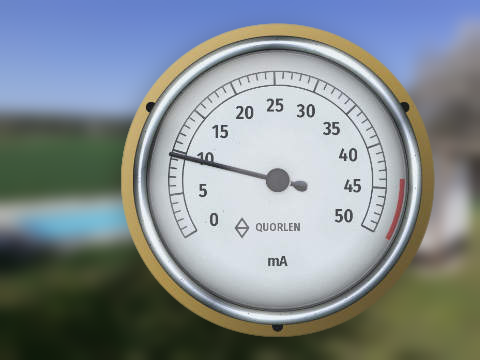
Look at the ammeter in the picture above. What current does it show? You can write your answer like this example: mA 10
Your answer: mA 9.5
